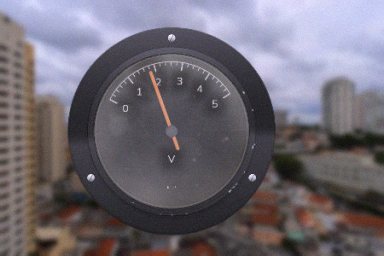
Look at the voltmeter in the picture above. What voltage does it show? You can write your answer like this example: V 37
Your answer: V 1.8
